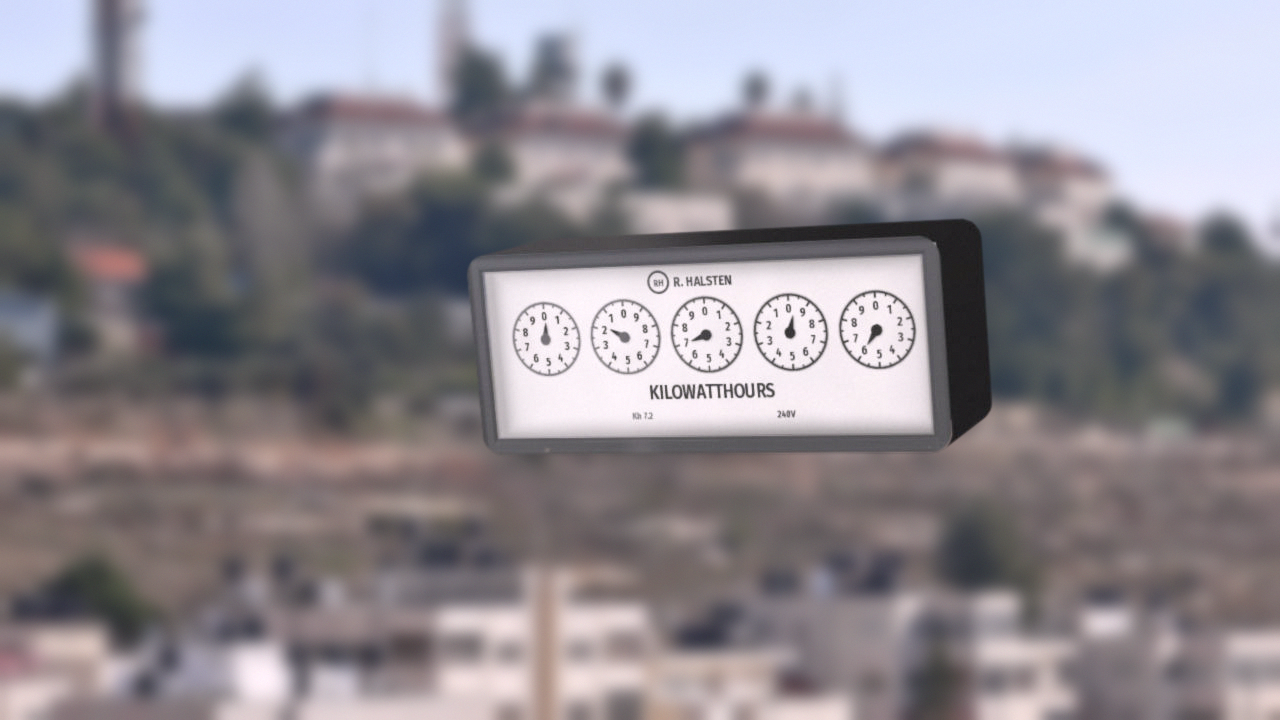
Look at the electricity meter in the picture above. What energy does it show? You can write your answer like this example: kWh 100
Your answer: kWh 1696
